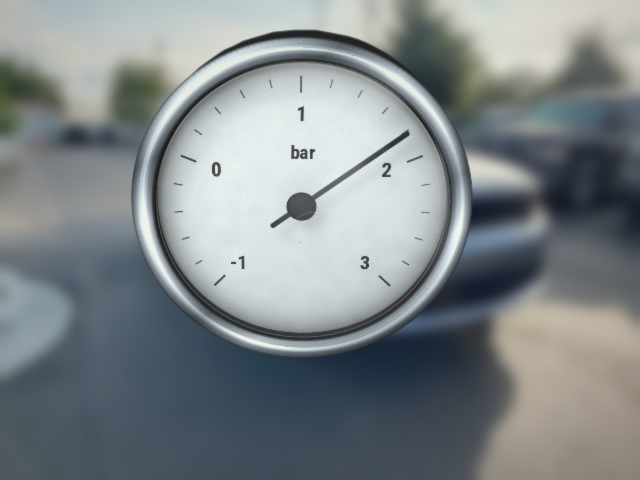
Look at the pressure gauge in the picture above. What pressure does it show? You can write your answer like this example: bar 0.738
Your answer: bar 1.8
